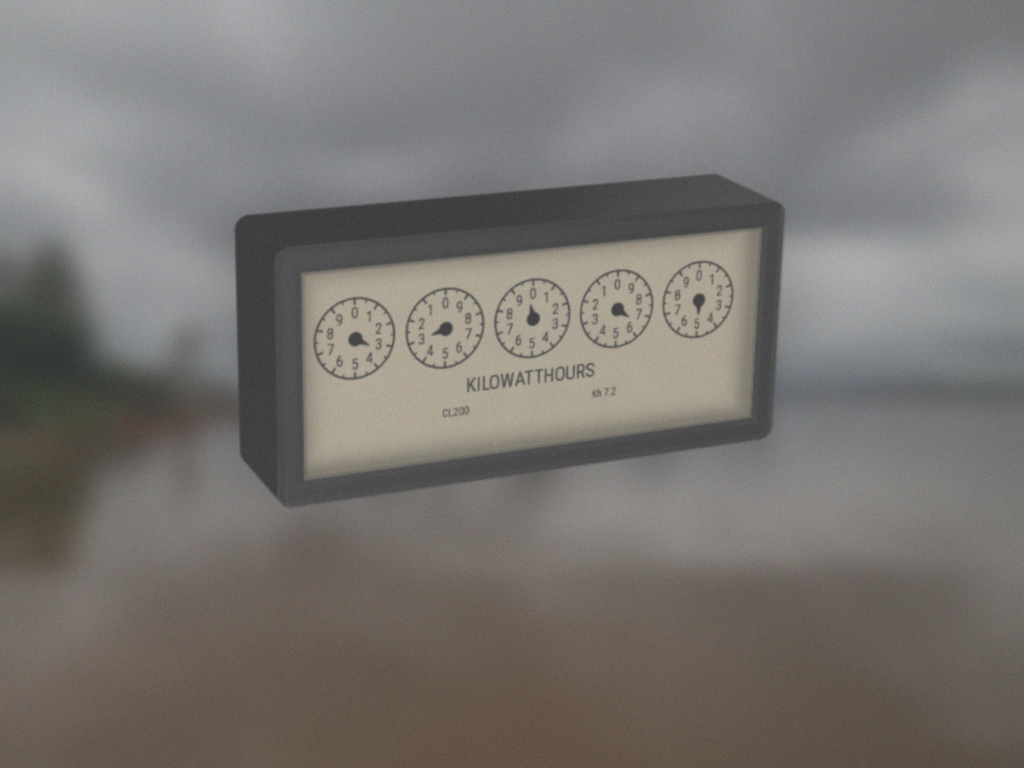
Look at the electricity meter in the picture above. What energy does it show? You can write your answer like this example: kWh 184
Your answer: kWh 32965
